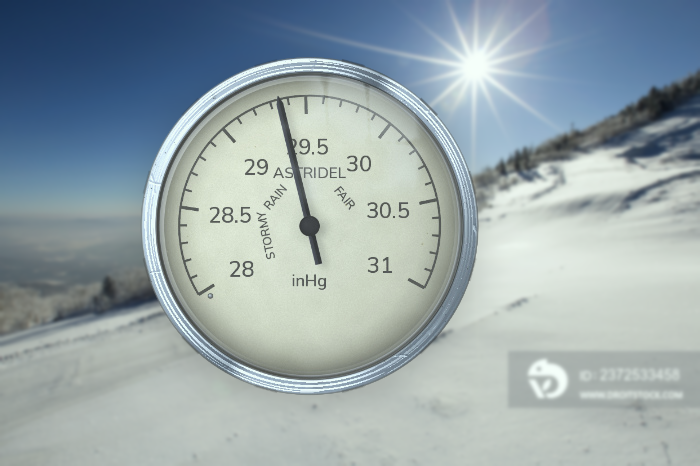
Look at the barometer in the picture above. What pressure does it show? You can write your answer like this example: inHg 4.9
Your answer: inHg 29.35
